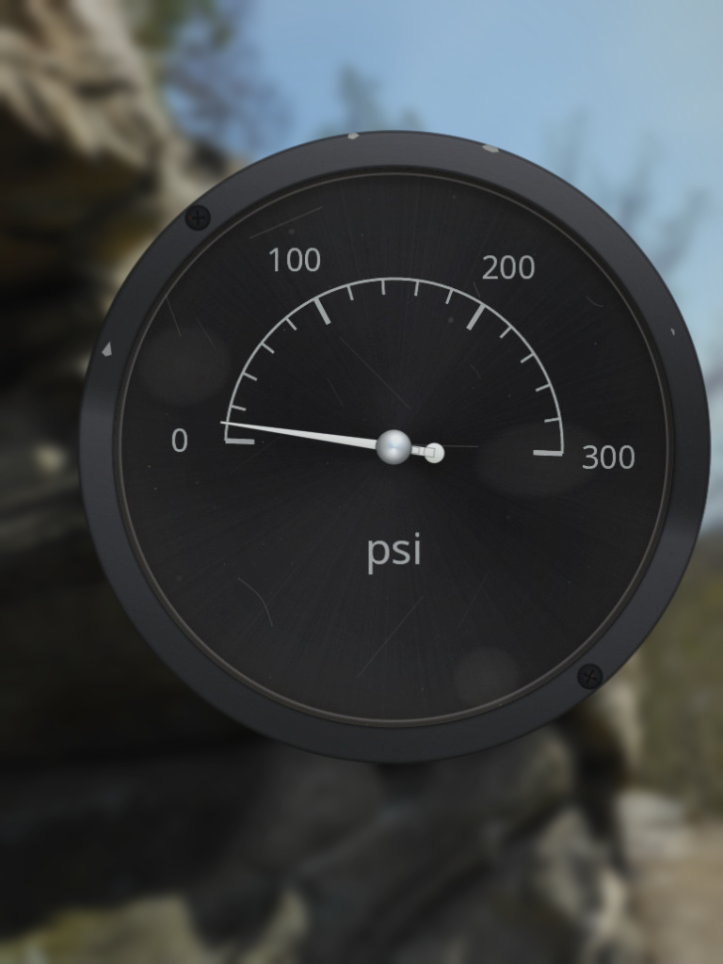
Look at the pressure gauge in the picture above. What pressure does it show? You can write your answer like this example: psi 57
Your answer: psi 10
